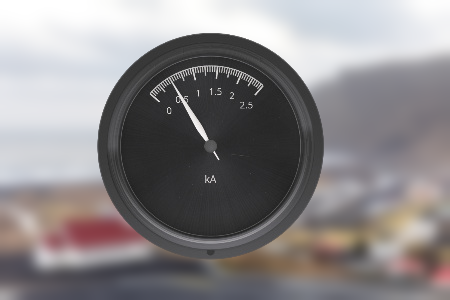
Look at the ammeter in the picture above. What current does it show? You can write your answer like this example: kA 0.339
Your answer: kA 0.5
